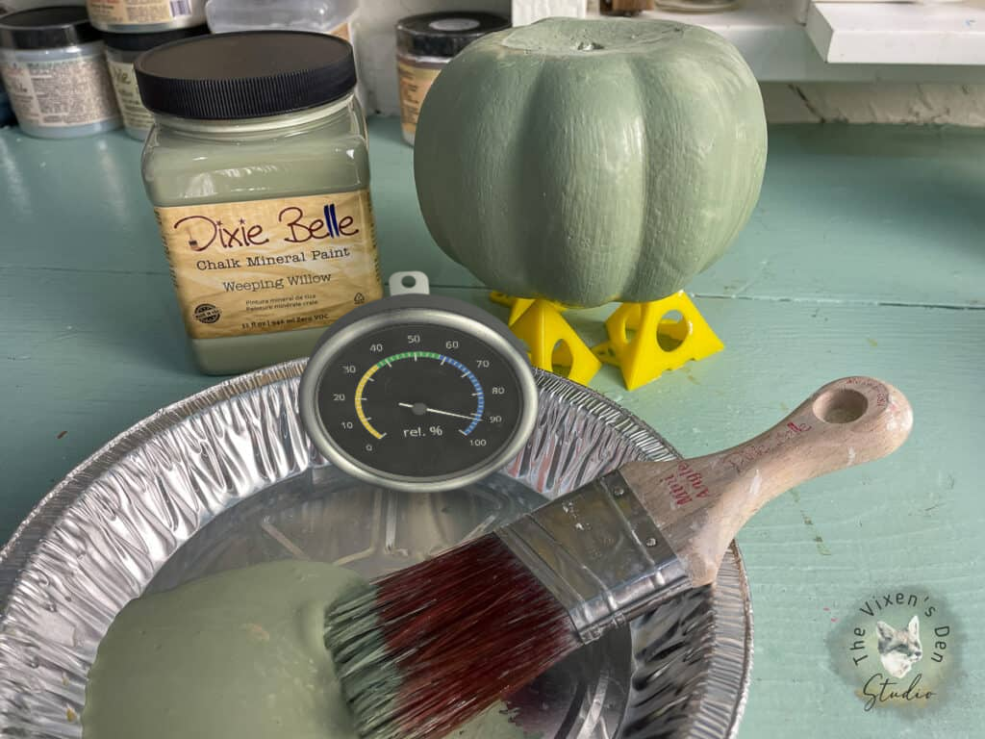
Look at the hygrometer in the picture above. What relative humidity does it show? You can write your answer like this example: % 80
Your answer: % 90
